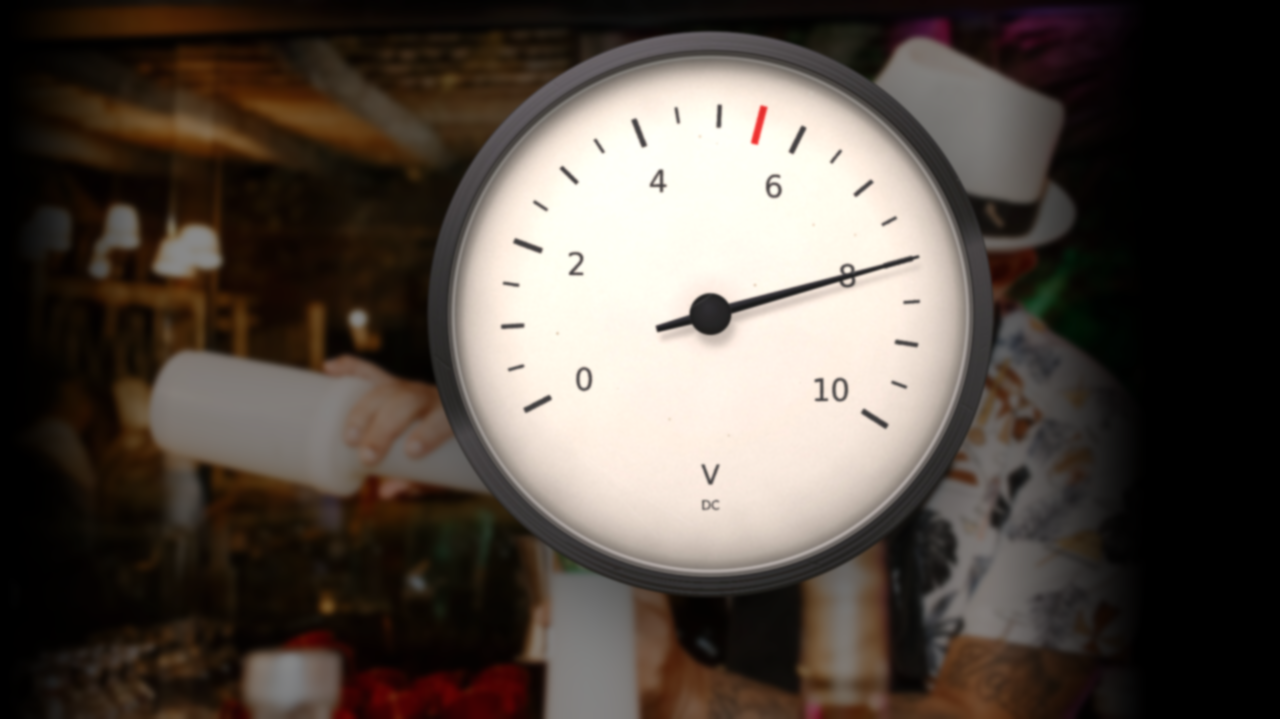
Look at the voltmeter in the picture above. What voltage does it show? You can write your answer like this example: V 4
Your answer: V 8
